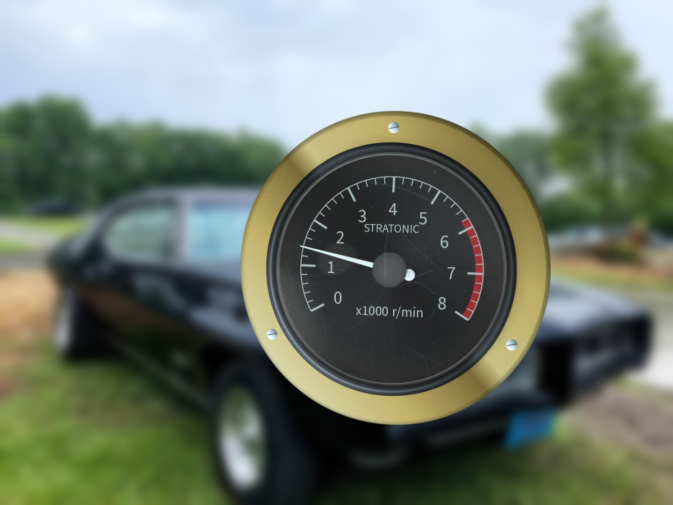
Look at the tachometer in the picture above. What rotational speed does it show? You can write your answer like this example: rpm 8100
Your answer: rpm 1400
